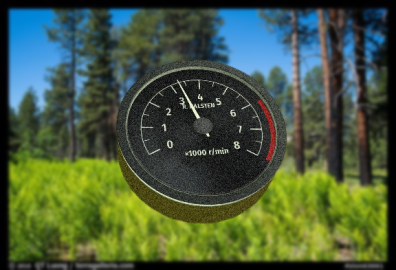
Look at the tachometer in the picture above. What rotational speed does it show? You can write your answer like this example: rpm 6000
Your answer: rpm 3250
